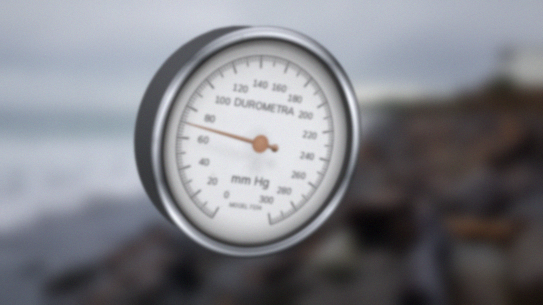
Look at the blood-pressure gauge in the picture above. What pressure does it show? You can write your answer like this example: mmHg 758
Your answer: mmHg 70
